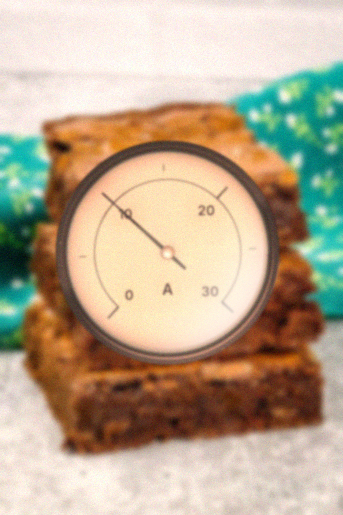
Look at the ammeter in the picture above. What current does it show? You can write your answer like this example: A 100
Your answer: A 10
